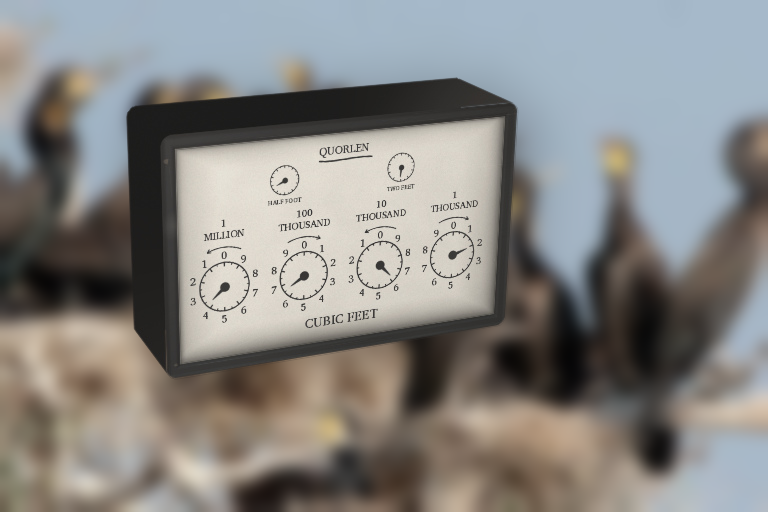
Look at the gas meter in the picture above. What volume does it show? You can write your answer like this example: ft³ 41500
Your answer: ft³ 366200
